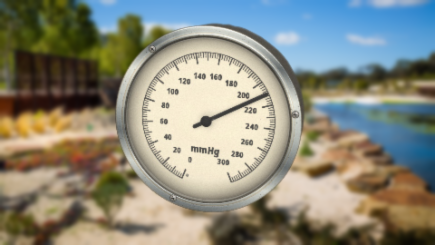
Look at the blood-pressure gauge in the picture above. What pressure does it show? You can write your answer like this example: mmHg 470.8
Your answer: mmHg 210
